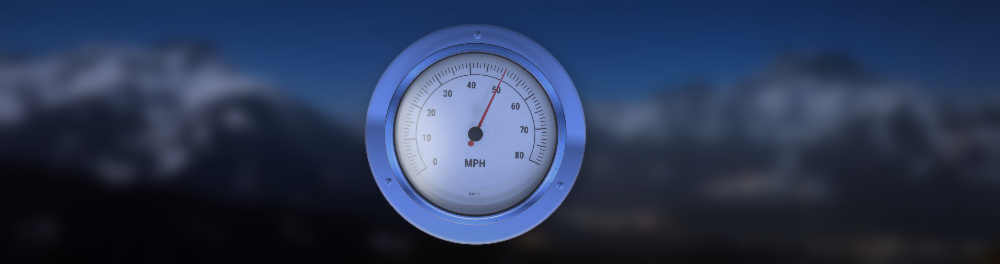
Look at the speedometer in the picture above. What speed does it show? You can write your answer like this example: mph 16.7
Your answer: mph 50
